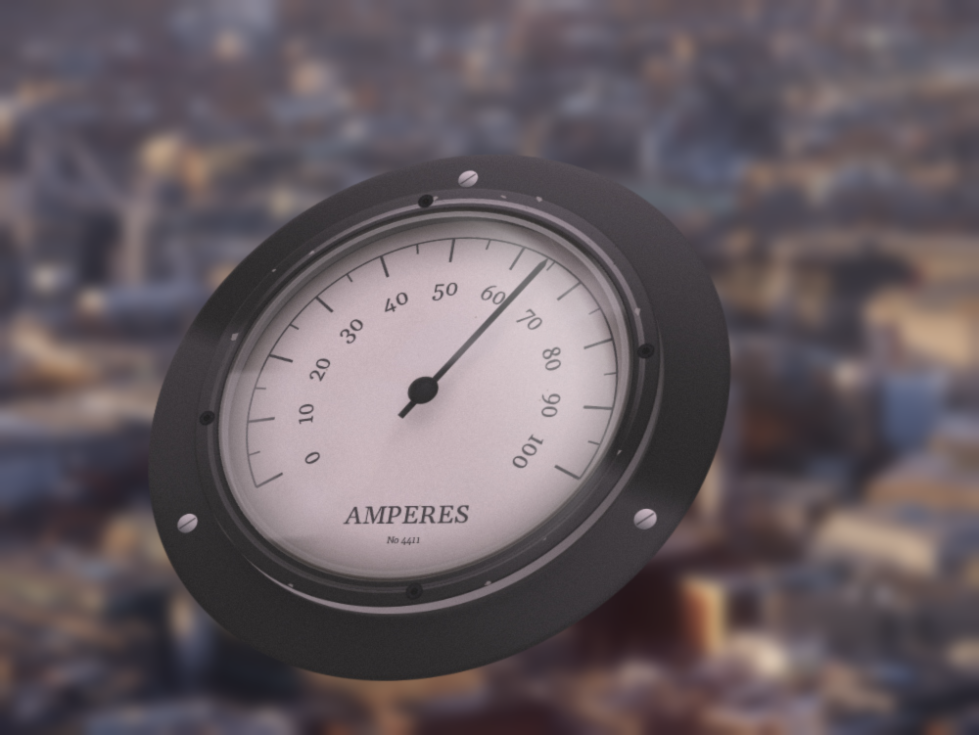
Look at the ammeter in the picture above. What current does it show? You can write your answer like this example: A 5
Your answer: A 65
